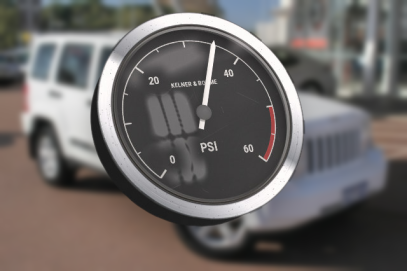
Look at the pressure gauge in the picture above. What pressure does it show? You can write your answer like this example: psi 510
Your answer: psi 35
